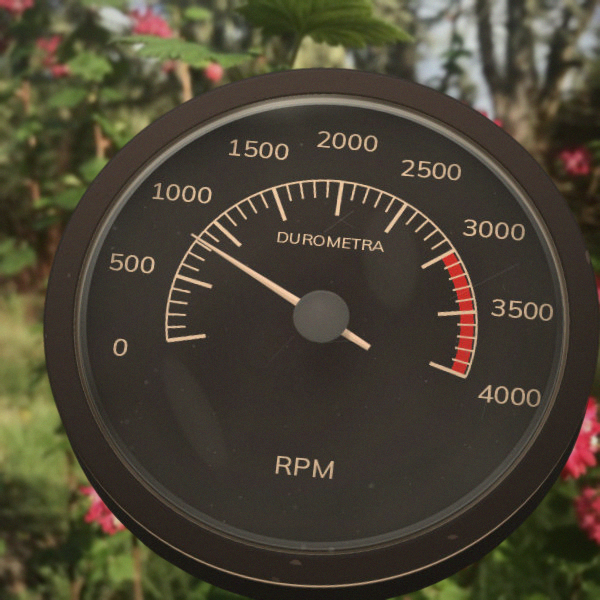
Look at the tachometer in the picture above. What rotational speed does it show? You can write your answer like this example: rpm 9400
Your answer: rpm 800
